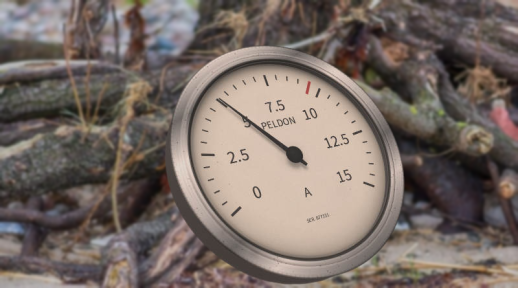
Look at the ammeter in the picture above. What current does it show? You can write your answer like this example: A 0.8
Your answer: A 5
